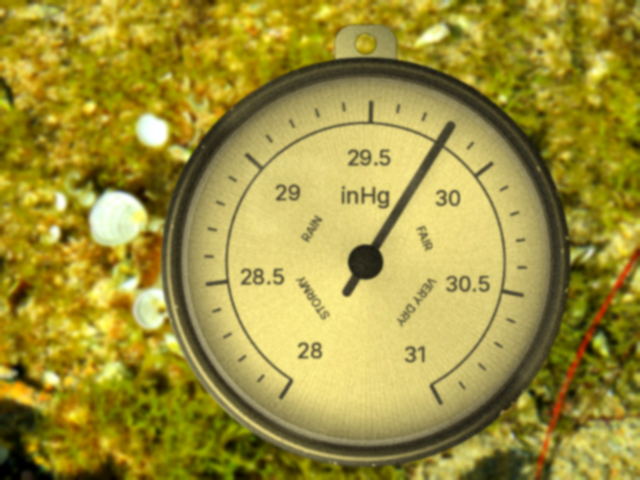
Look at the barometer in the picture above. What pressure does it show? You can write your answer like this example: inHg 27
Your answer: inHg 29.8
